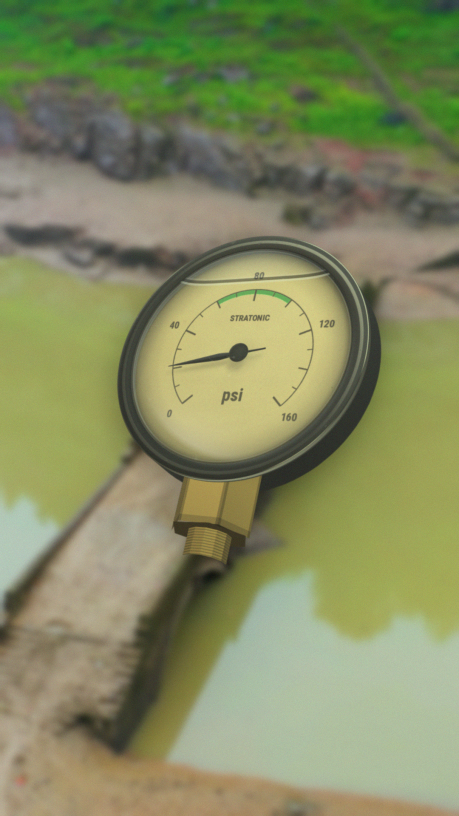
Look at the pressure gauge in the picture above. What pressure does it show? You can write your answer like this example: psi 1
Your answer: psi 20
